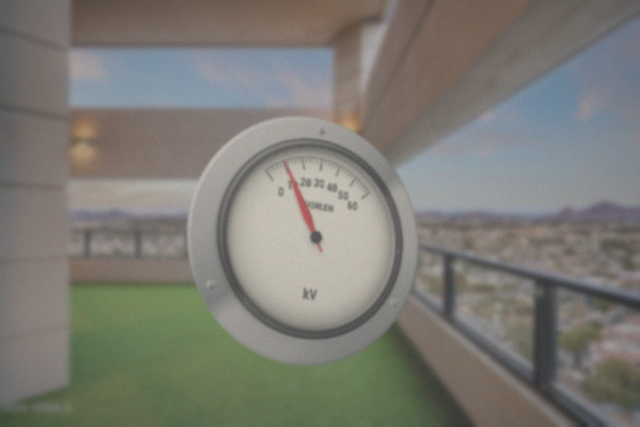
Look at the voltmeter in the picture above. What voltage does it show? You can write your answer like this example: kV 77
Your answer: kV 10
